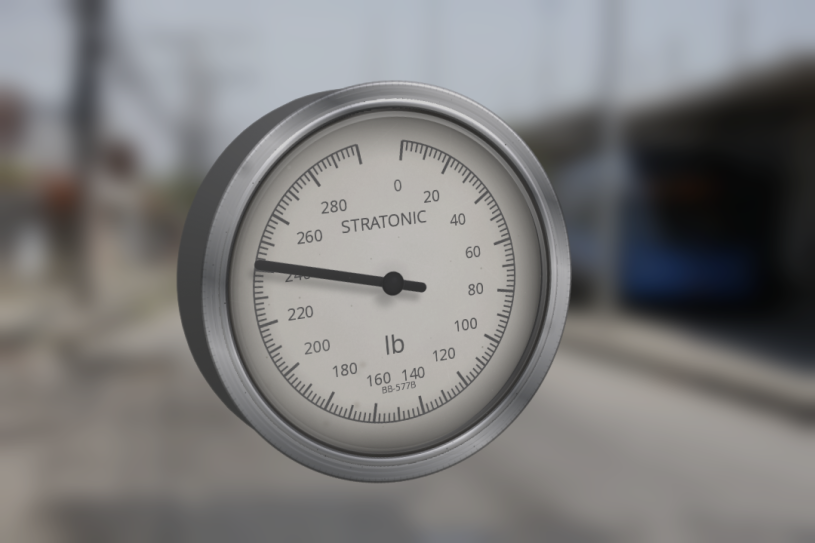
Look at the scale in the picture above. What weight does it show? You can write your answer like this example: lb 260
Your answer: lb 242
